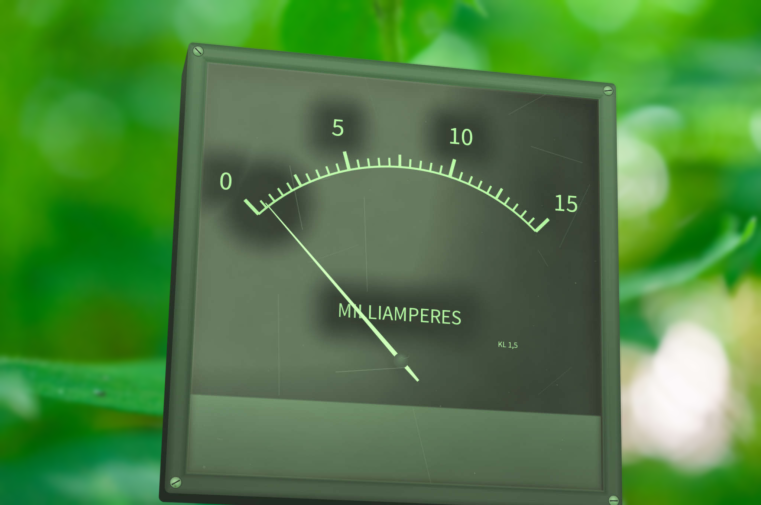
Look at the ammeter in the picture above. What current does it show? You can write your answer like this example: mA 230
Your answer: mA 0.5
